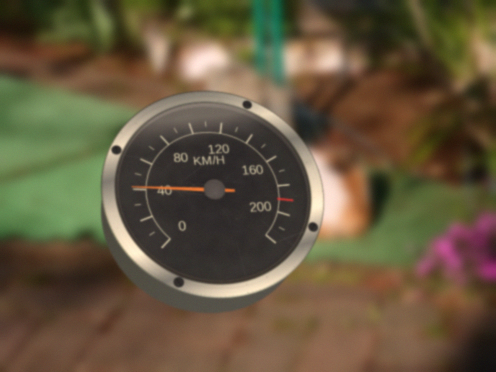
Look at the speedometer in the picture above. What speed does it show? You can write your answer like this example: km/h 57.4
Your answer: km/h 40
